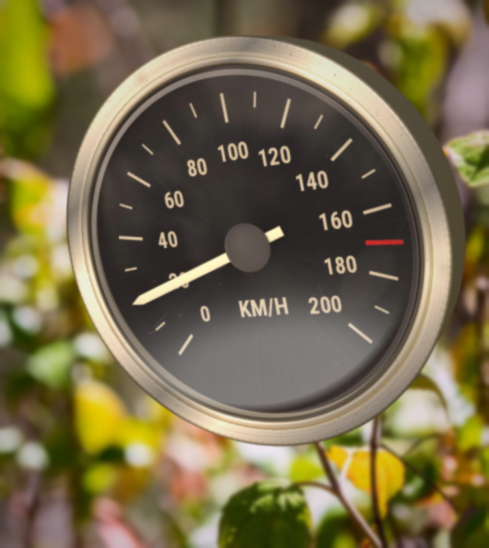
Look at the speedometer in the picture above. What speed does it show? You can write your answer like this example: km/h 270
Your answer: km/h 20
